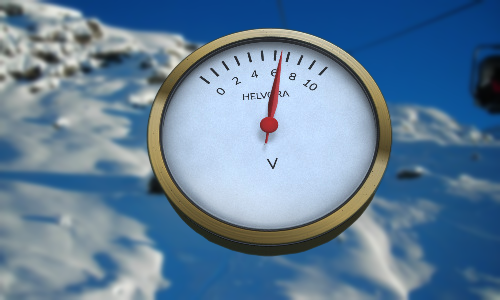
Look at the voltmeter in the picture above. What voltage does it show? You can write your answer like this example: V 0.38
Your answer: V 6.5
